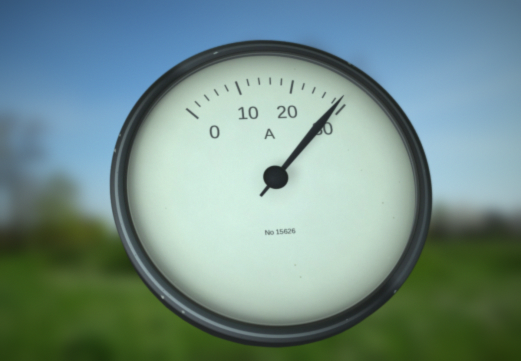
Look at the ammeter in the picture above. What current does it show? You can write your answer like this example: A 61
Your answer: A 29
